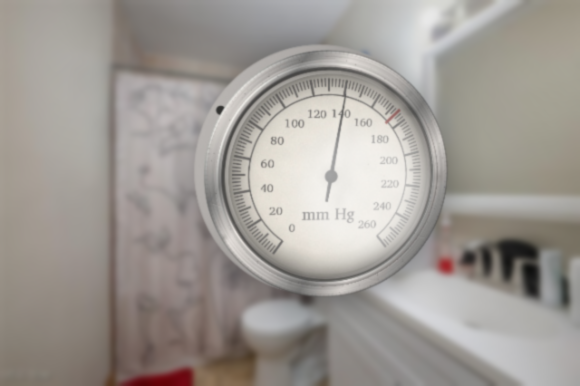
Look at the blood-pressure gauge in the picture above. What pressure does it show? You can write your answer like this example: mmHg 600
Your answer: mmHg 140
